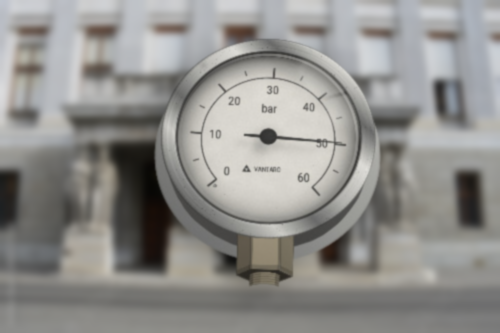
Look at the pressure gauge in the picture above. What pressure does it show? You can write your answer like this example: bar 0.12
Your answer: bar 50
